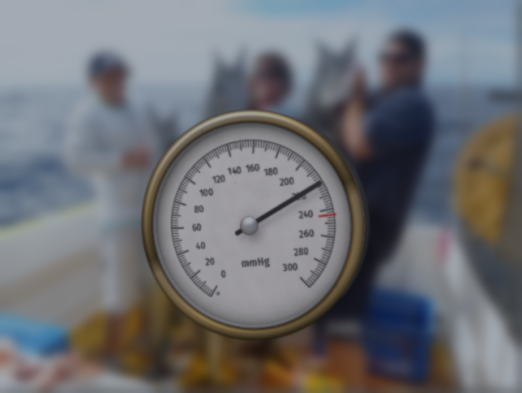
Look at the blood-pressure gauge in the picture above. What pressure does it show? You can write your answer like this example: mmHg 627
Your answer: mmHg 220
